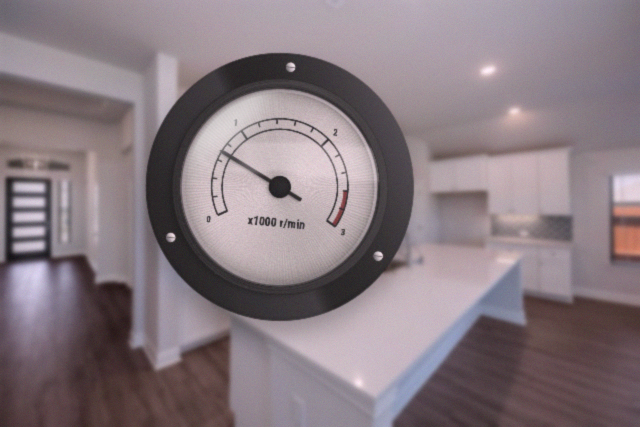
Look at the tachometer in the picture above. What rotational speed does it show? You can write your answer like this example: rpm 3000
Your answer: rpm 700
